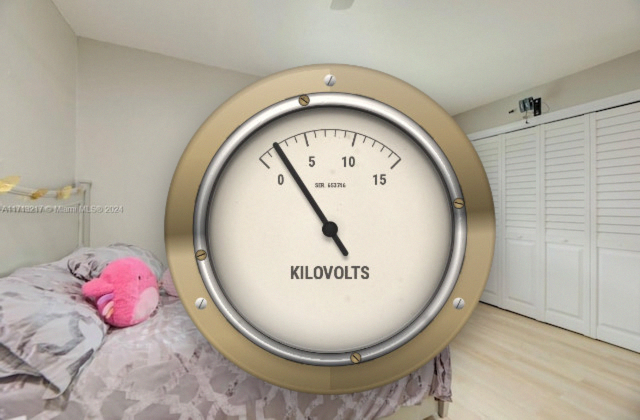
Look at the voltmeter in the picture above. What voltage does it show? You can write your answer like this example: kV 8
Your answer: kV 2
